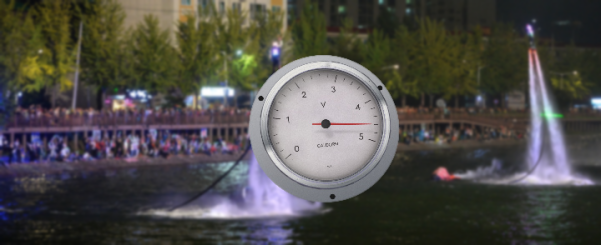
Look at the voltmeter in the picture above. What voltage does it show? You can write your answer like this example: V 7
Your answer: V 4.6
